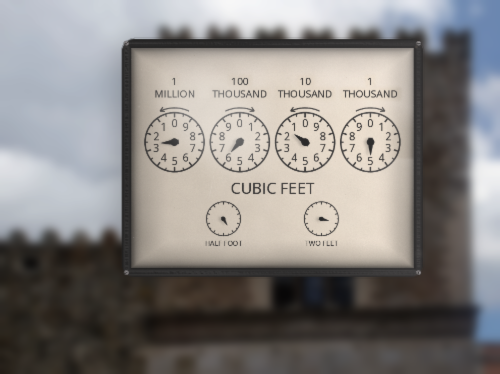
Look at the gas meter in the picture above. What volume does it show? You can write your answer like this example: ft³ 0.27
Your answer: ft³ 261500
